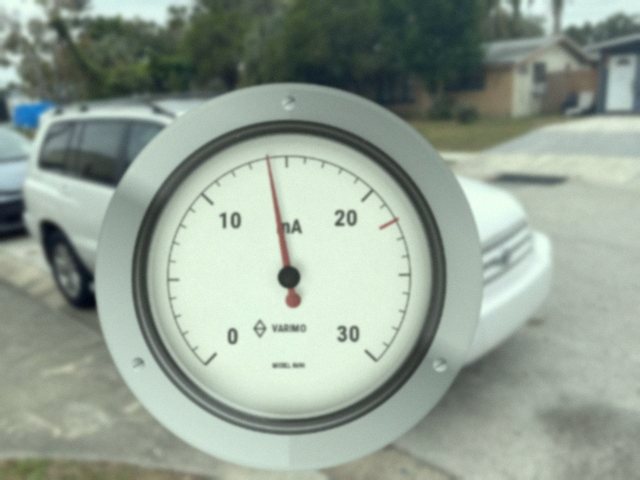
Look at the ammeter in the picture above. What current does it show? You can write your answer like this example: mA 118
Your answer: mA 14
